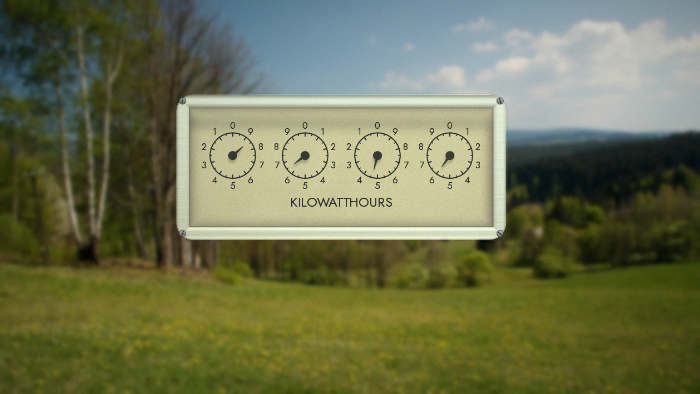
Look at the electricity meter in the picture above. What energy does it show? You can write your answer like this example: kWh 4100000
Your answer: kWh 8646
